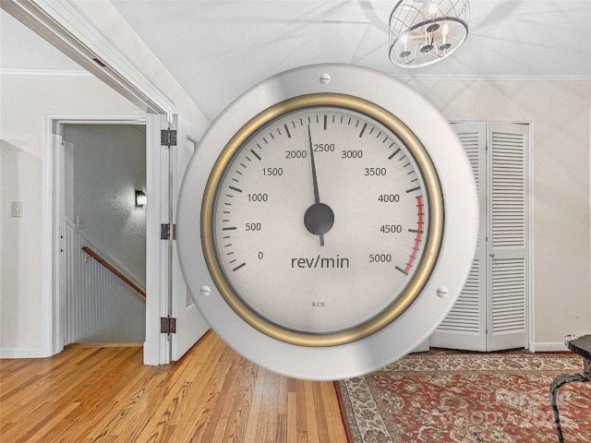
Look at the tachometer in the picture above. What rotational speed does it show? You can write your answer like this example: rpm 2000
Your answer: rpm 2300
